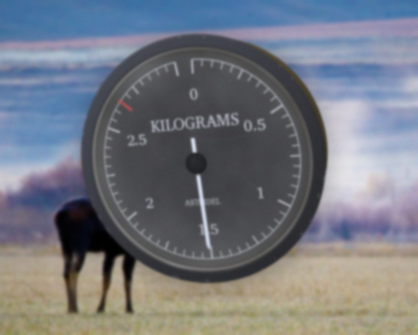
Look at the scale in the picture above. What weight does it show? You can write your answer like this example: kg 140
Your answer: kg 1.5
